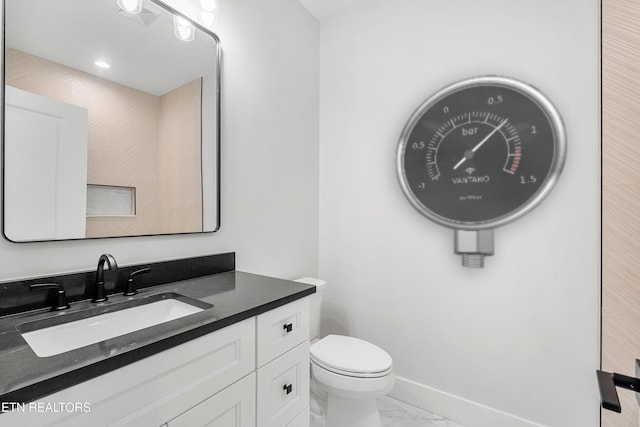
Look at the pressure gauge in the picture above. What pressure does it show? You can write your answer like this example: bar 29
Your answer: bar 0.75
